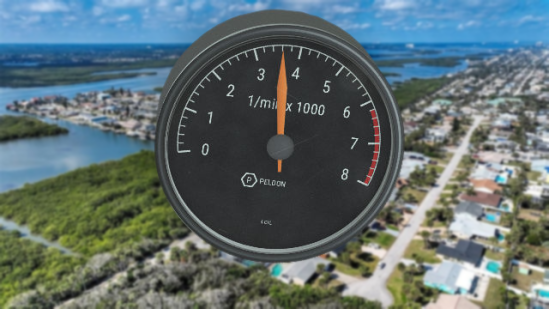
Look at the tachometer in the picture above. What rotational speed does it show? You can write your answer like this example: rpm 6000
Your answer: rpm 3600
